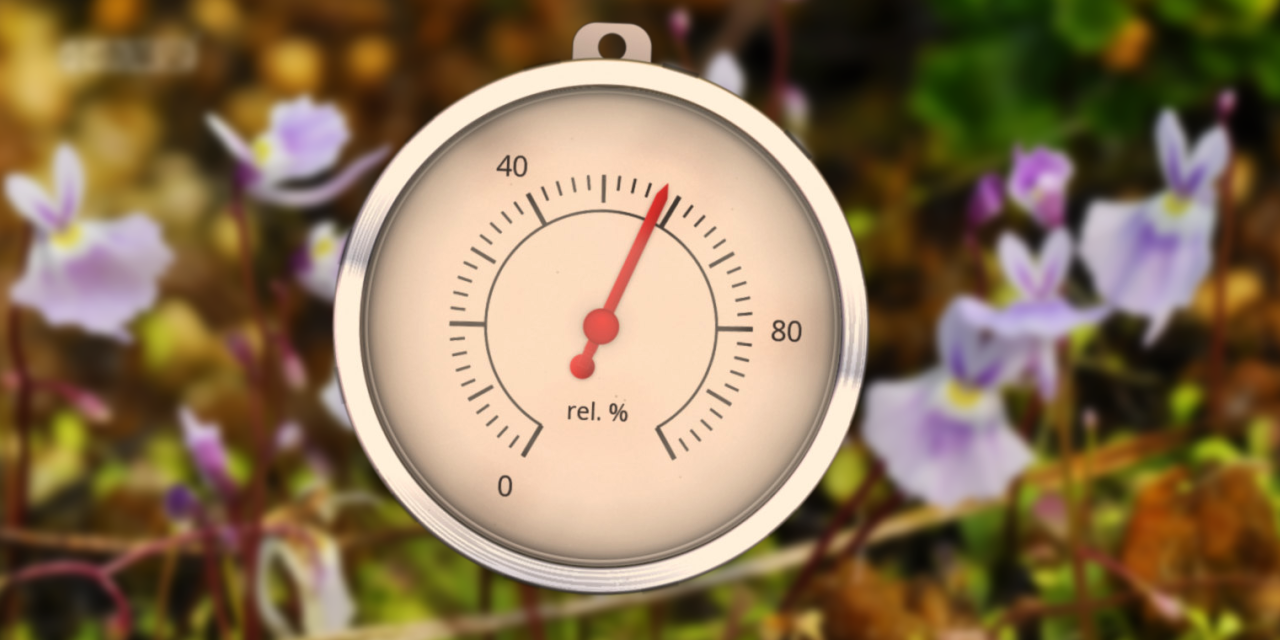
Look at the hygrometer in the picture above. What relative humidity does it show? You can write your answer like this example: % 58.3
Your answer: % 58
